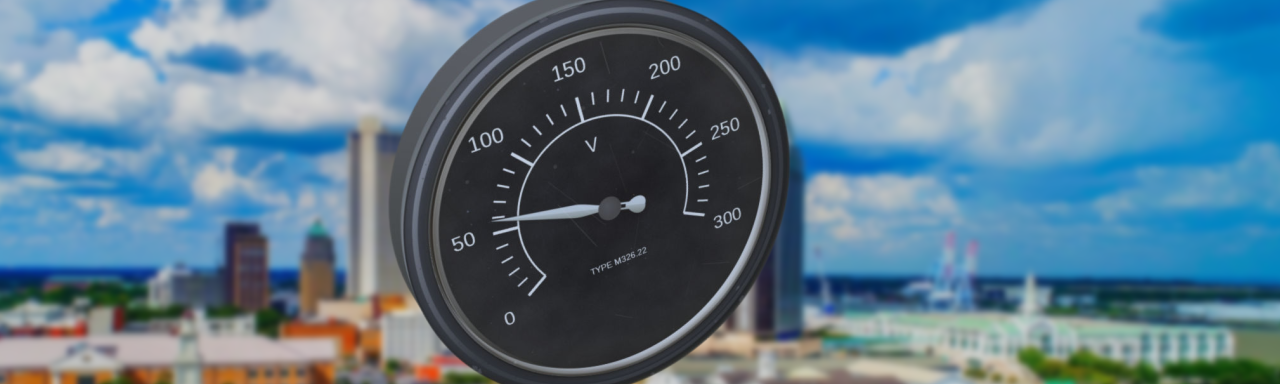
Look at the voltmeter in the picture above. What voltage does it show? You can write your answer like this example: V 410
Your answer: V 60
